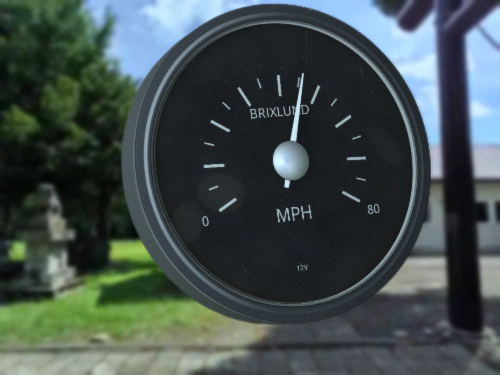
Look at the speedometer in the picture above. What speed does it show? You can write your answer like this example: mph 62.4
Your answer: mph 45
